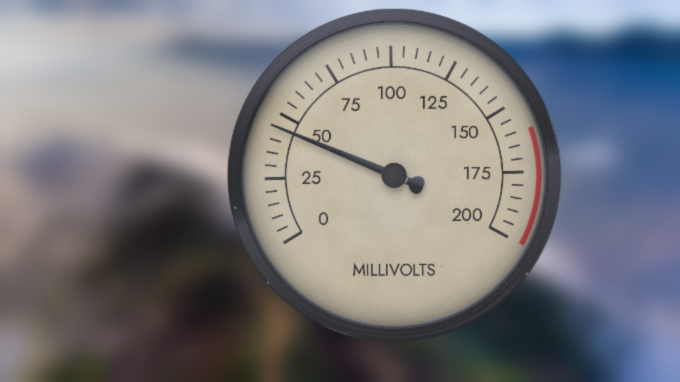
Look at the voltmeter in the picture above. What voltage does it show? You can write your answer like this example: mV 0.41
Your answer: mV 45
